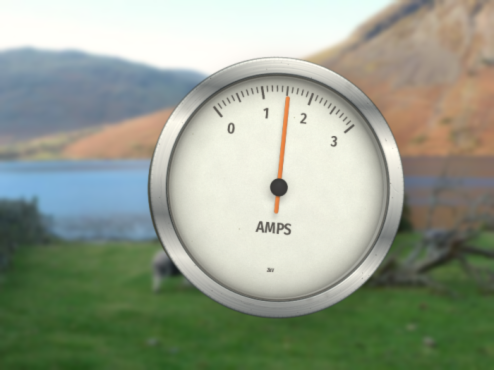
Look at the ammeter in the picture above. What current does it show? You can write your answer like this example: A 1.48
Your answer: A 1.5
